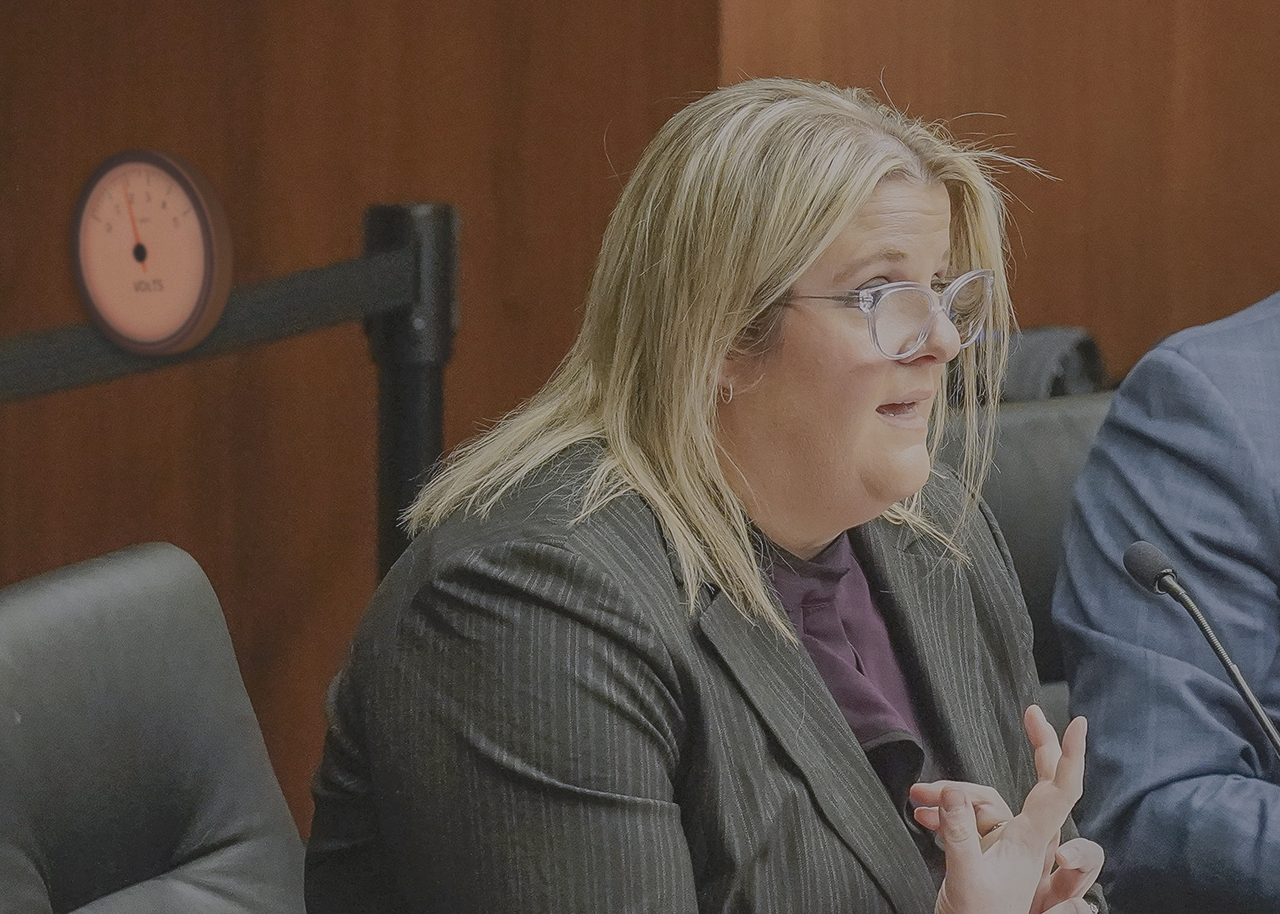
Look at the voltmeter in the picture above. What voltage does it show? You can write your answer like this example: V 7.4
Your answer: V 2
